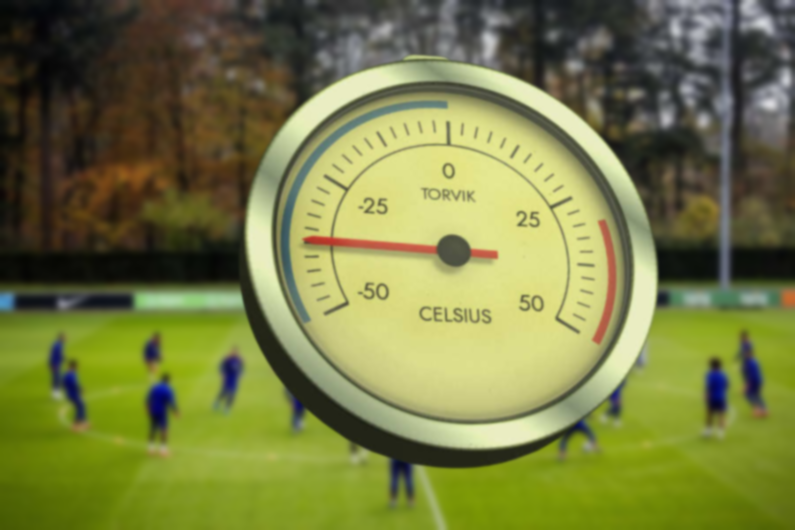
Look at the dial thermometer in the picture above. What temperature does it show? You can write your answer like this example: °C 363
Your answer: °C -37.5
